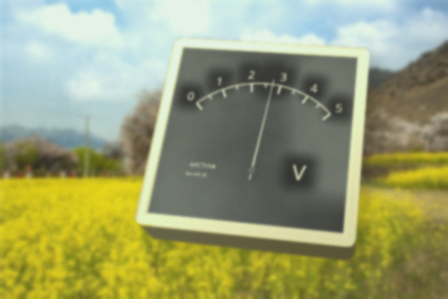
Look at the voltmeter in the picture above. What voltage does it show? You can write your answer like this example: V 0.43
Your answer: V 2.75
